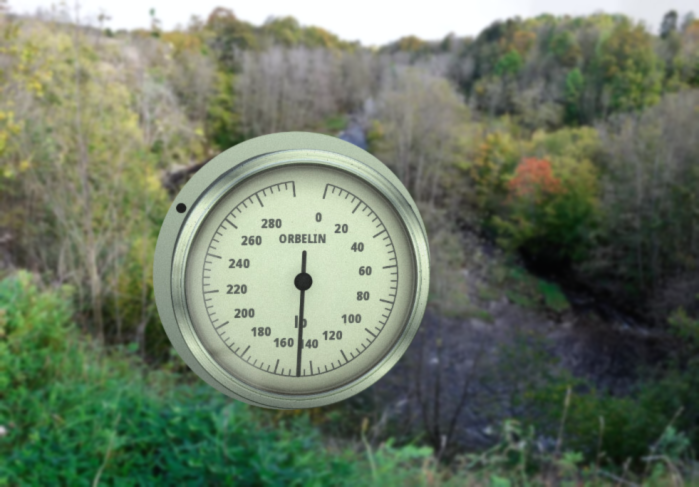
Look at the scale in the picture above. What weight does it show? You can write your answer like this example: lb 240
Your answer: lb 148
